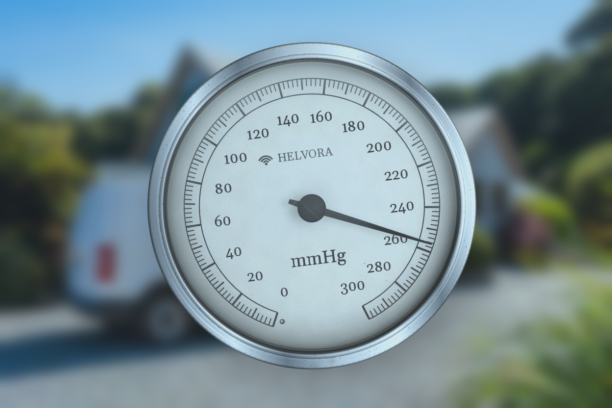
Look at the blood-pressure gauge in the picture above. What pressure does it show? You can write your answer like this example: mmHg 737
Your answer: mmHg 256
